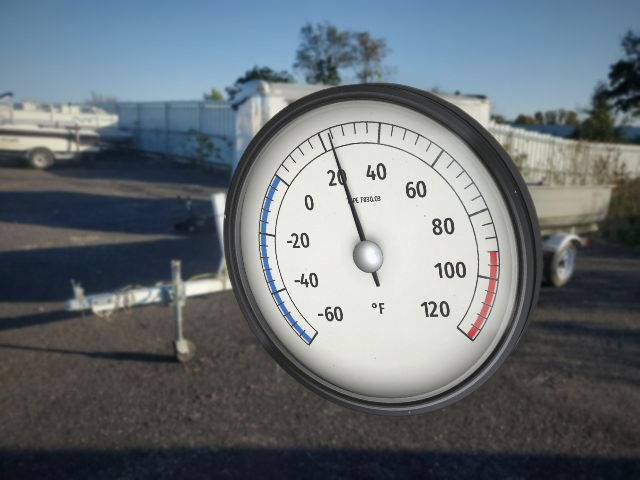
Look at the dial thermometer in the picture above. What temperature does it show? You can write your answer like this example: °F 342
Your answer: °F 24
